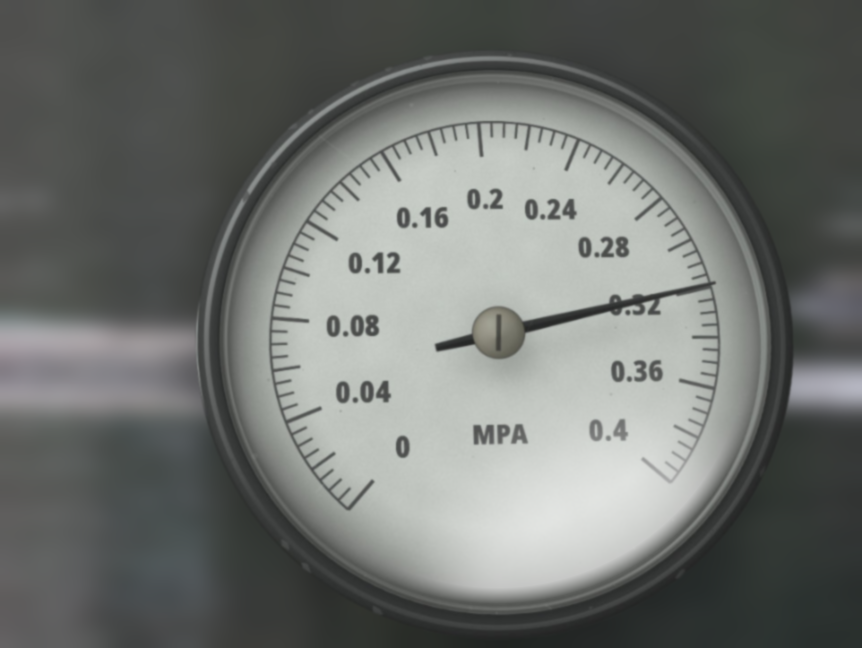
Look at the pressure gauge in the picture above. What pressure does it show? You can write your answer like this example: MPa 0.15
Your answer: MPa 0.32
